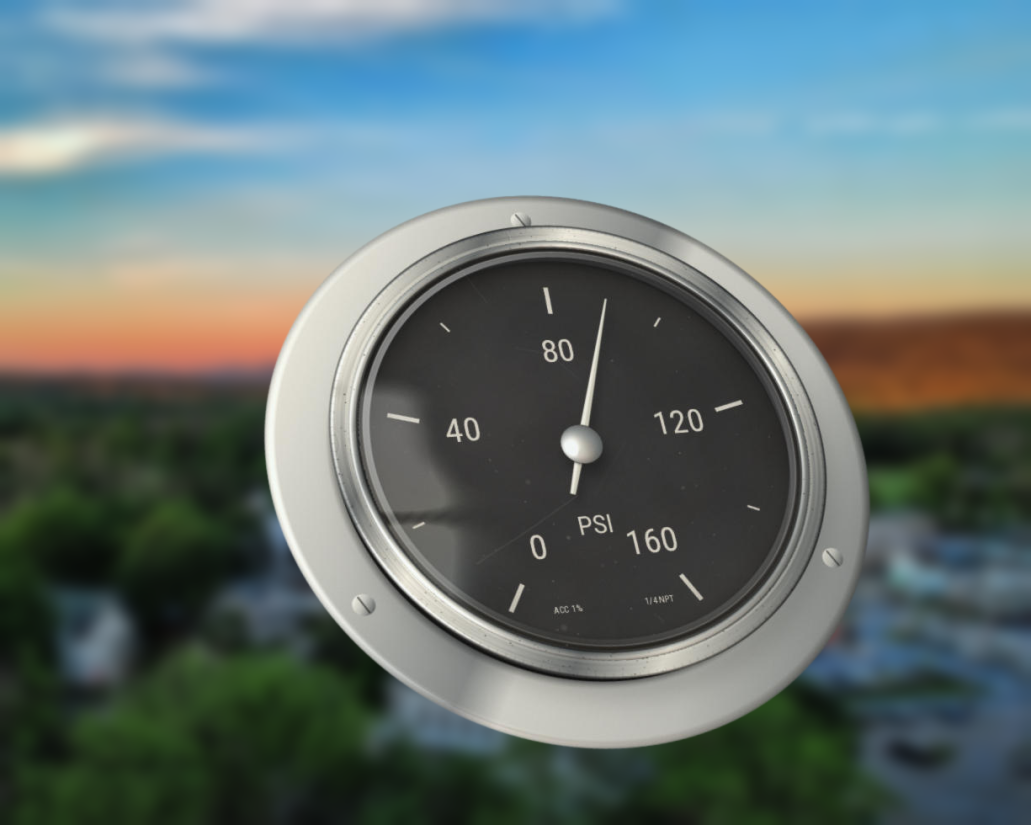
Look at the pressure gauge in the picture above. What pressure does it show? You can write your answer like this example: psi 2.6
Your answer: psi 90
